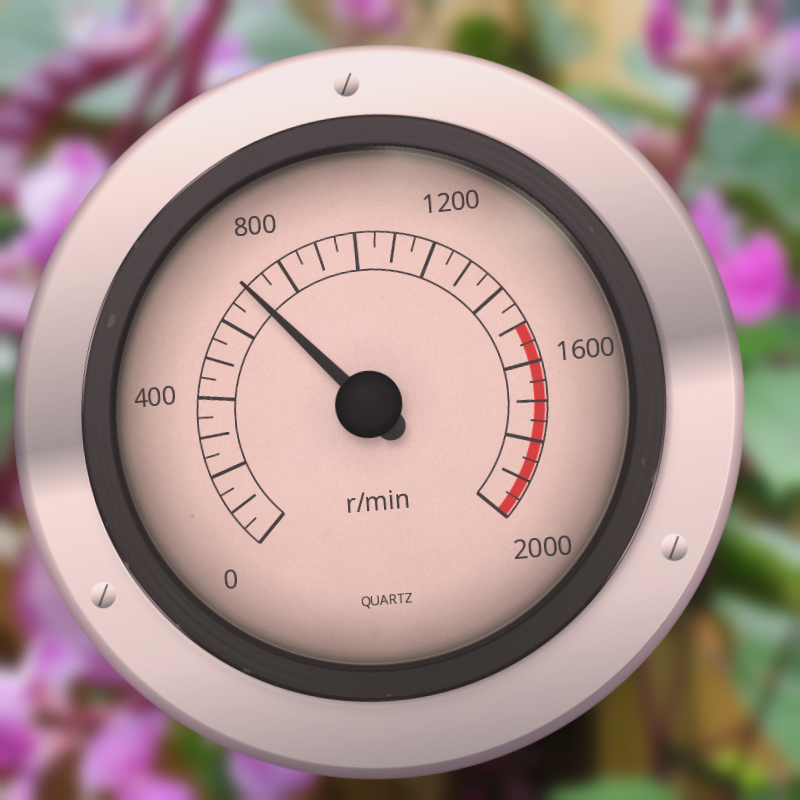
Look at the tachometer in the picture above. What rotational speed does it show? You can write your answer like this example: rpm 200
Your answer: rpm 700
